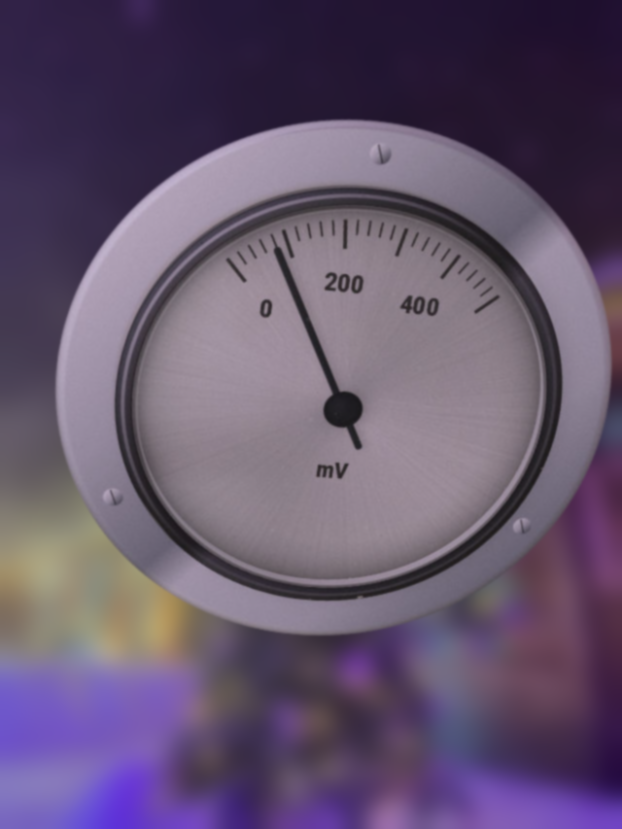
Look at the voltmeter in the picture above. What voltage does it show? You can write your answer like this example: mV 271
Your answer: mV 80
